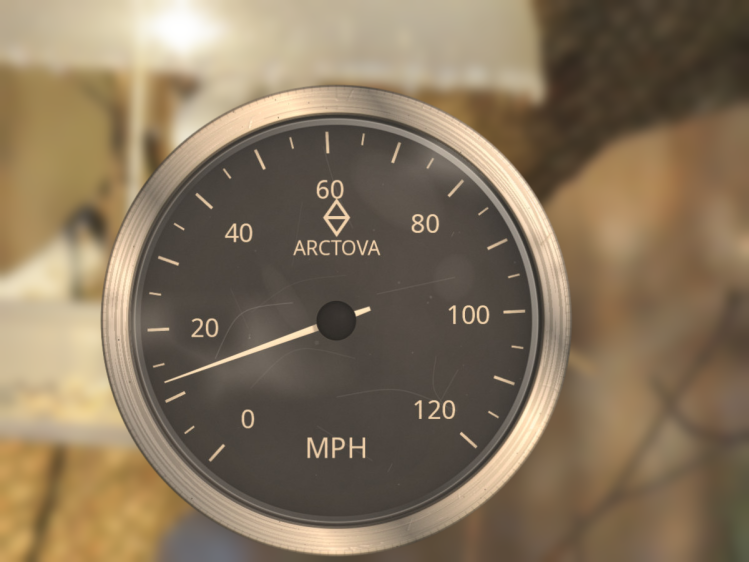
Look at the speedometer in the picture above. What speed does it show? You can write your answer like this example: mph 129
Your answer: mph 12.5
